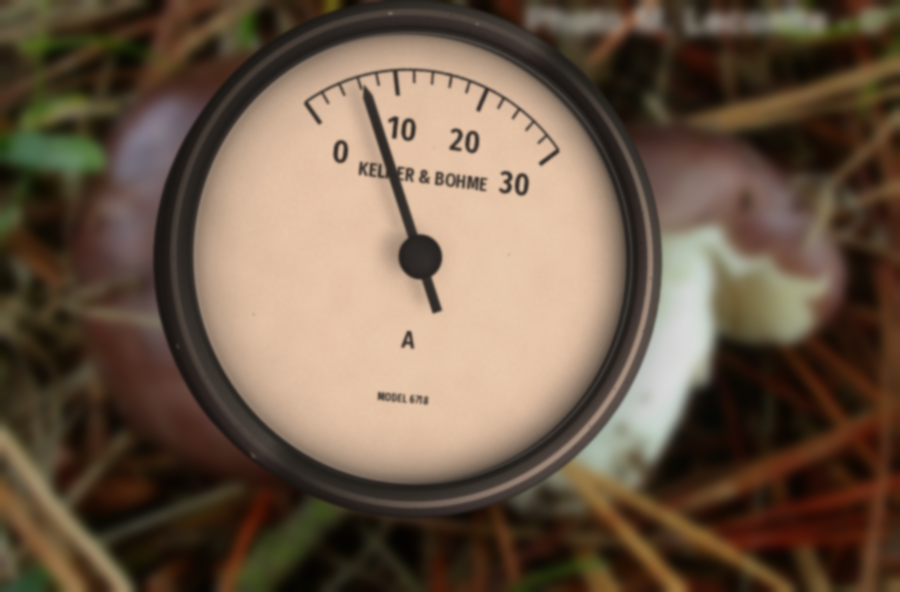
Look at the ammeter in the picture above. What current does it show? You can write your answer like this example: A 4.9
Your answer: A 6
